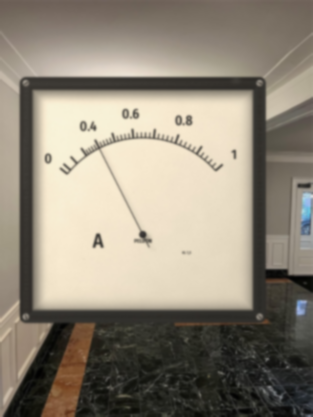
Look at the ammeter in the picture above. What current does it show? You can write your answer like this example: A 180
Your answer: A 0.4
